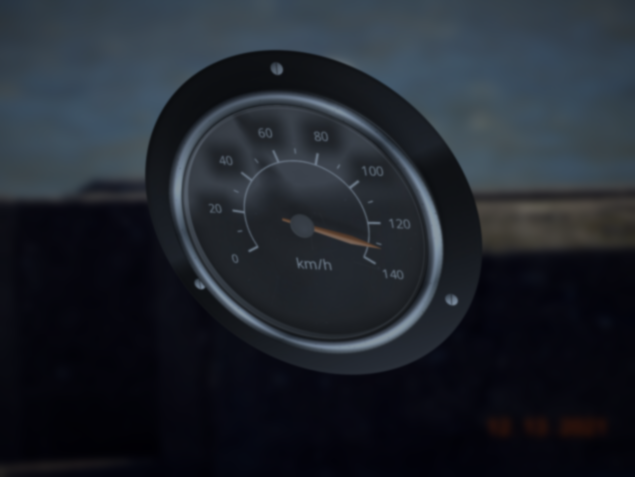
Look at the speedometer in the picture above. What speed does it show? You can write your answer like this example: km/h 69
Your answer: km/h 130
